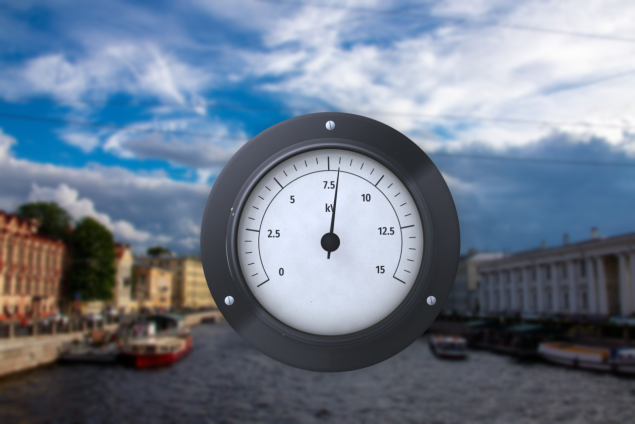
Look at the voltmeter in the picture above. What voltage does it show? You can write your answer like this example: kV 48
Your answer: kV 8
